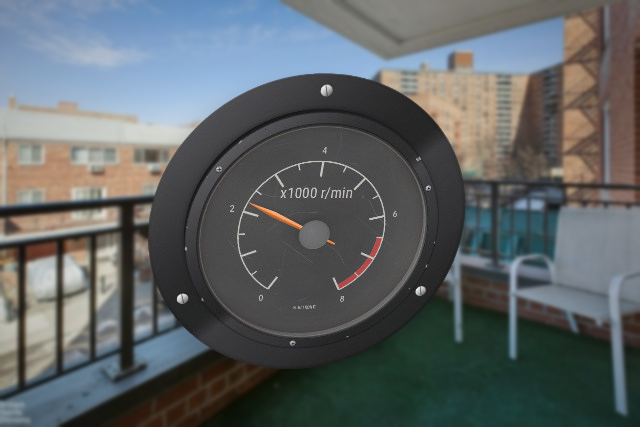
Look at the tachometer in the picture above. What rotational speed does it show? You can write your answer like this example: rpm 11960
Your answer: rpm 2250
